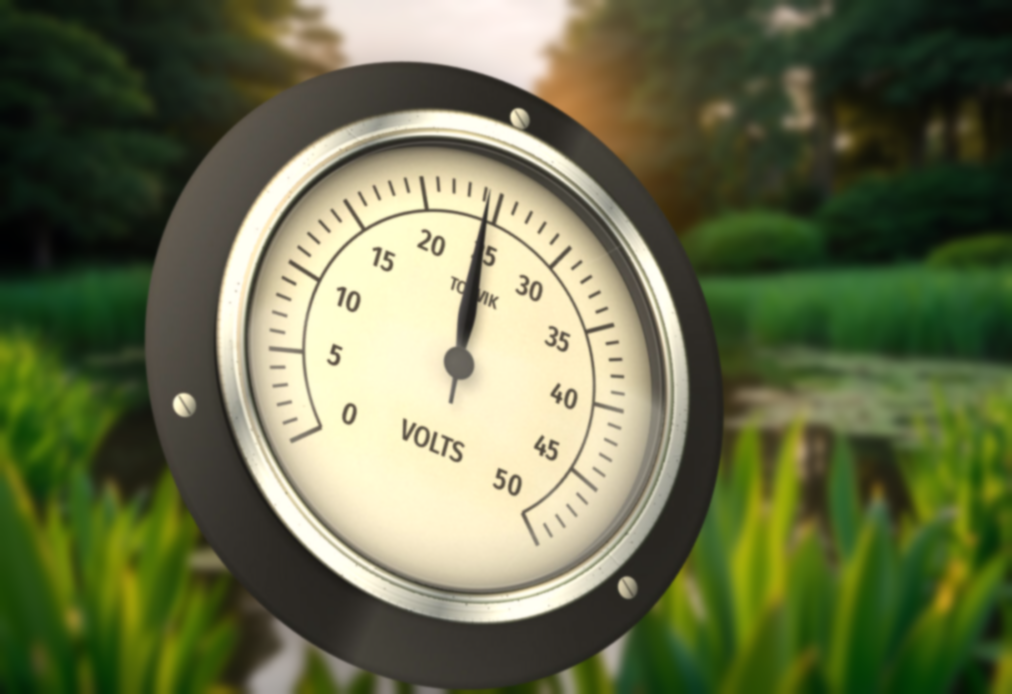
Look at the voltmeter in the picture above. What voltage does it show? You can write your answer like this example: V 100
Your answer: V 24
